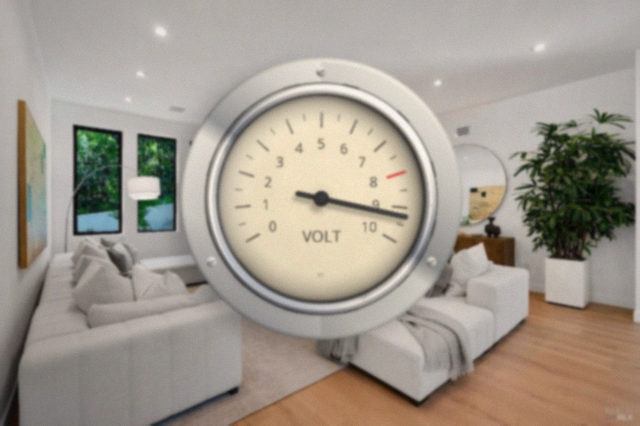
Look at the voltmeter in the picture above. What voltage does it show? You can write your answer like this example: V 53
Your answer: V 9.25
